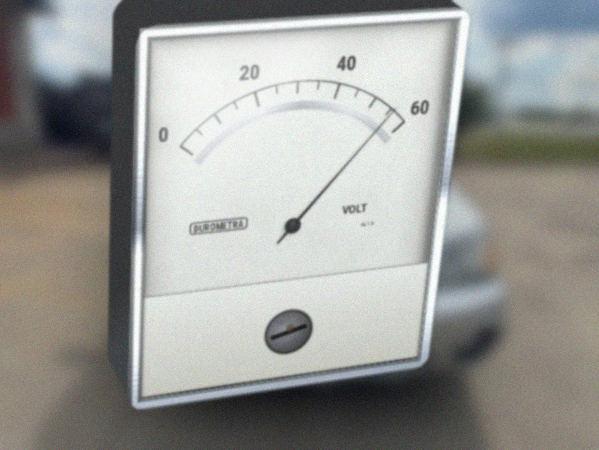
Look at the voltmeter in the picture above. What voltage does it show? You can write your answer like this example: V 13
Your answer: V 55
